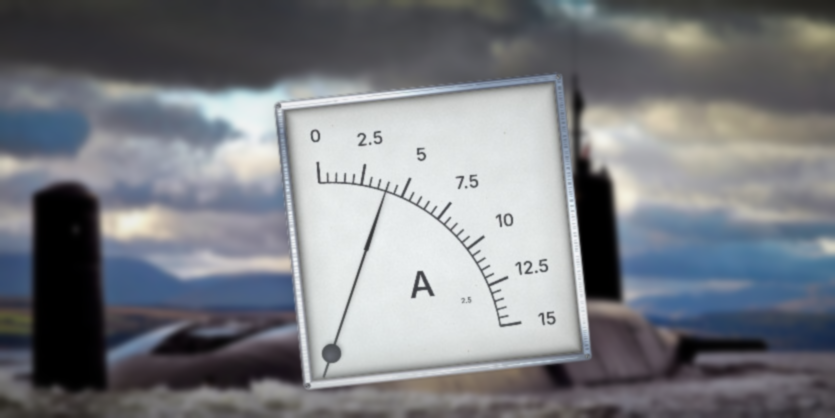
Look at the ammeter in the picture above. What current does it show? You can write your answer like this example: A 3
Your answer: A 4
